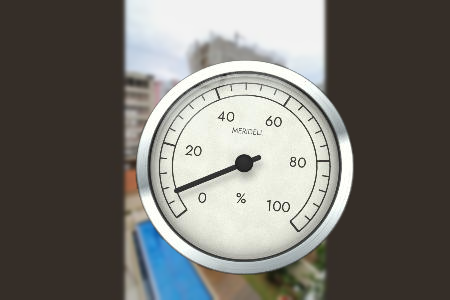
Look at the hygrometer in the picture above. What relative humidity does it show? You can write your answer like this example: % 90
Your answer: % 6
